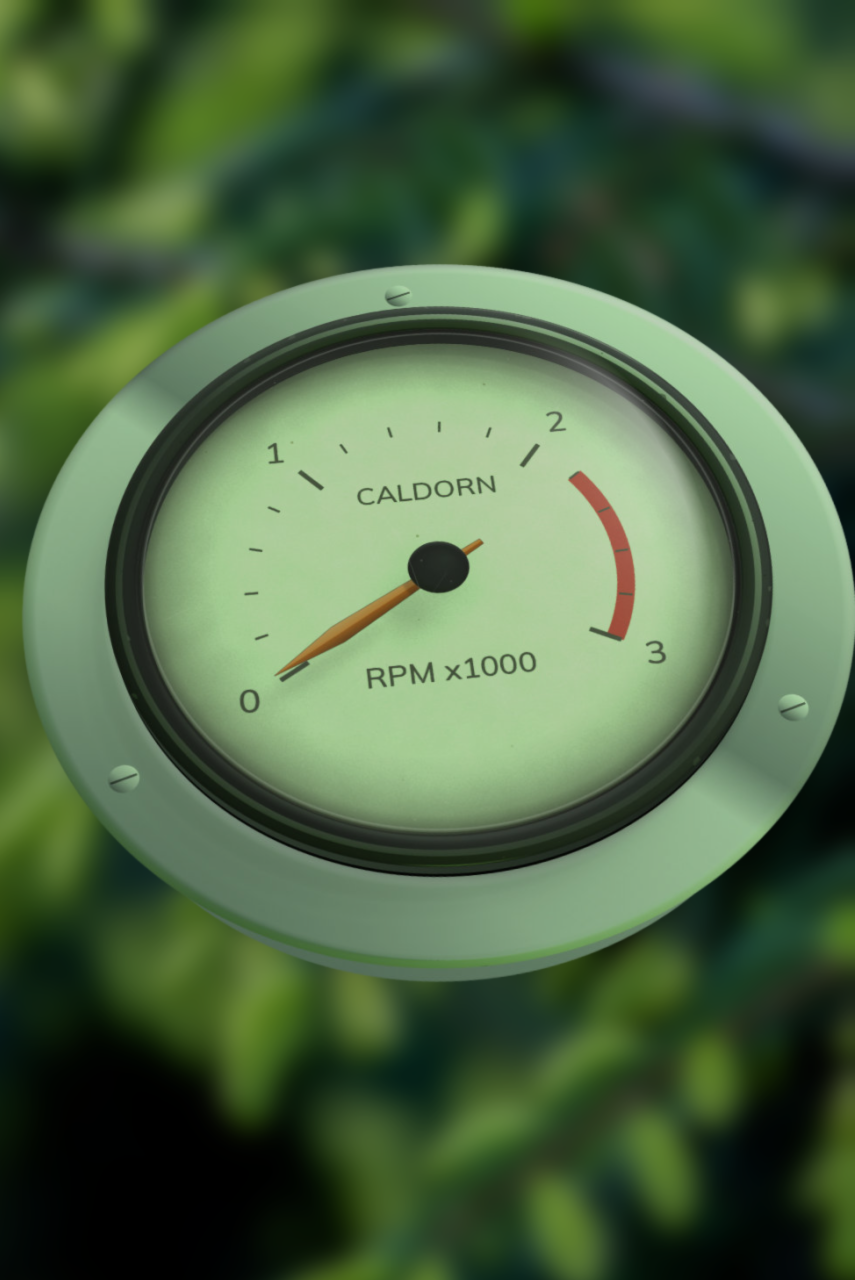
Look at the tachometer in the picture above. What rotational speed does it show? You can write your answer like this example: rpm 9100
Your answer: rpm 0
